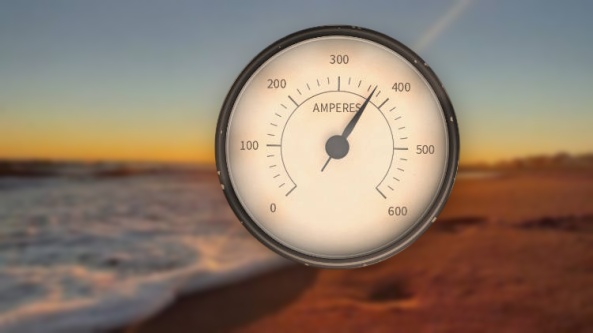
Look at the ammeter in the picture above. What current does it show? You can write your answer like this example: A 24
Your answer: A 370
